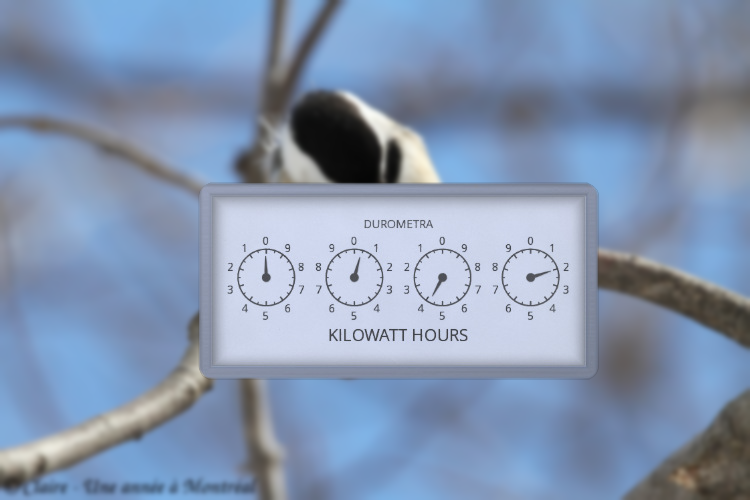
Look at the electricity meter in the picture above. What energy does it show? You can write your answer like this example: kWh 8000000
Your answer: kWh 42
